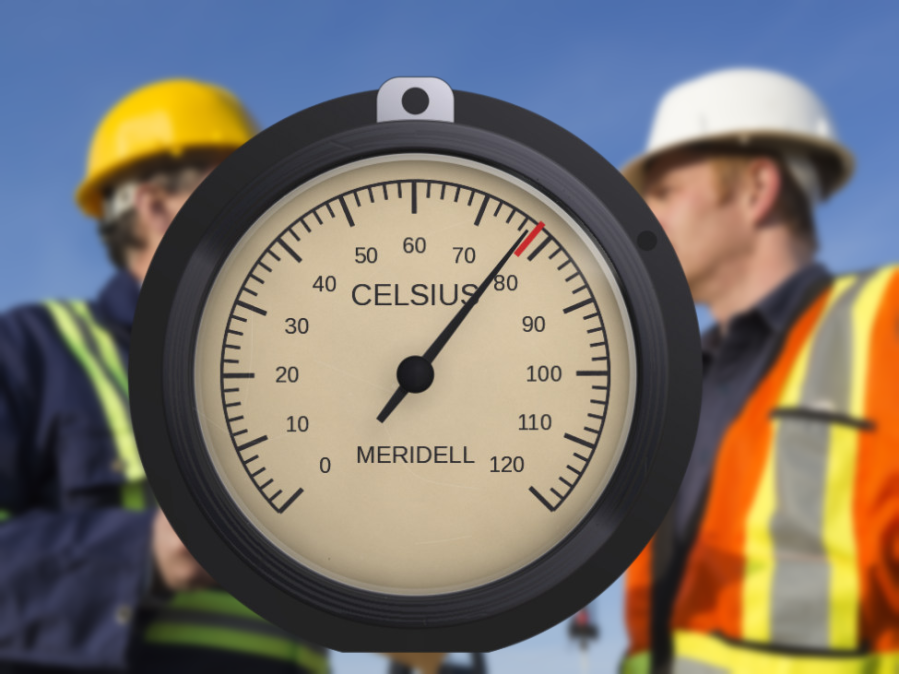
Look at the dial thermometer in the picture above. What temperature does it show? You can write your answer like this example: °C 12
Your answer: °C 77
